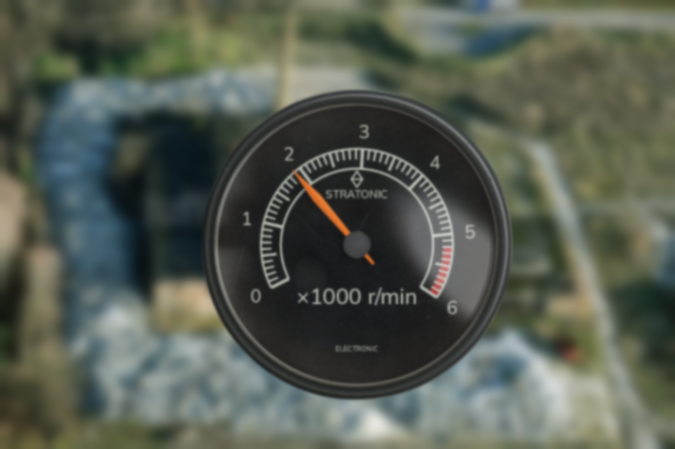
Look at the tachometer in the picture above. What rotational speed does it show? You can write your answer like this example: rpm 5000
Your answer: rpm 1900
